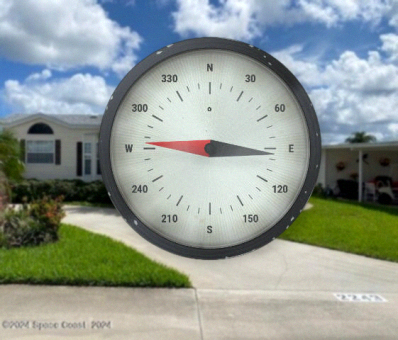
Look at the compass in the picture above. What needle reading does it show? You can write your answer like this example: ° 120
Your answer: ° 275
